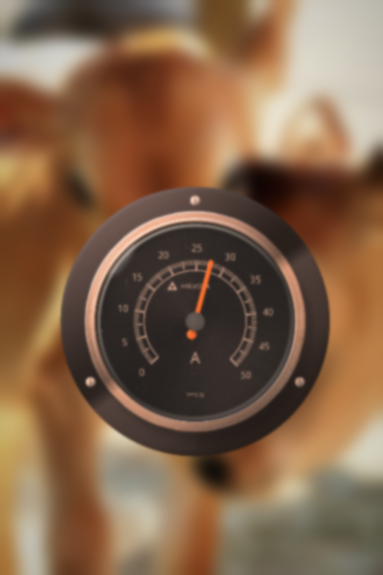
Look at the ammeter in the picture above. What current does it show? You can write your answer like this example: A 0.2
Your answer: A 27.5
